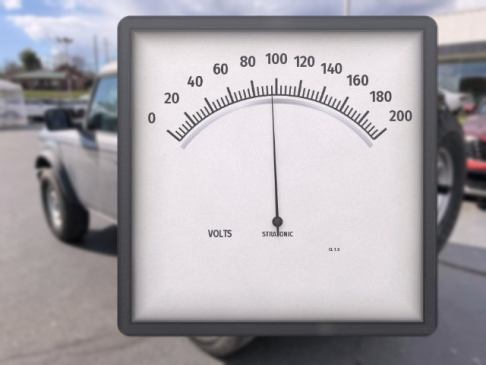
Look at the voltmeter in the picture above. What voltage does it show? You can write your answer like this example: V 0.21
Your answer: V 96
